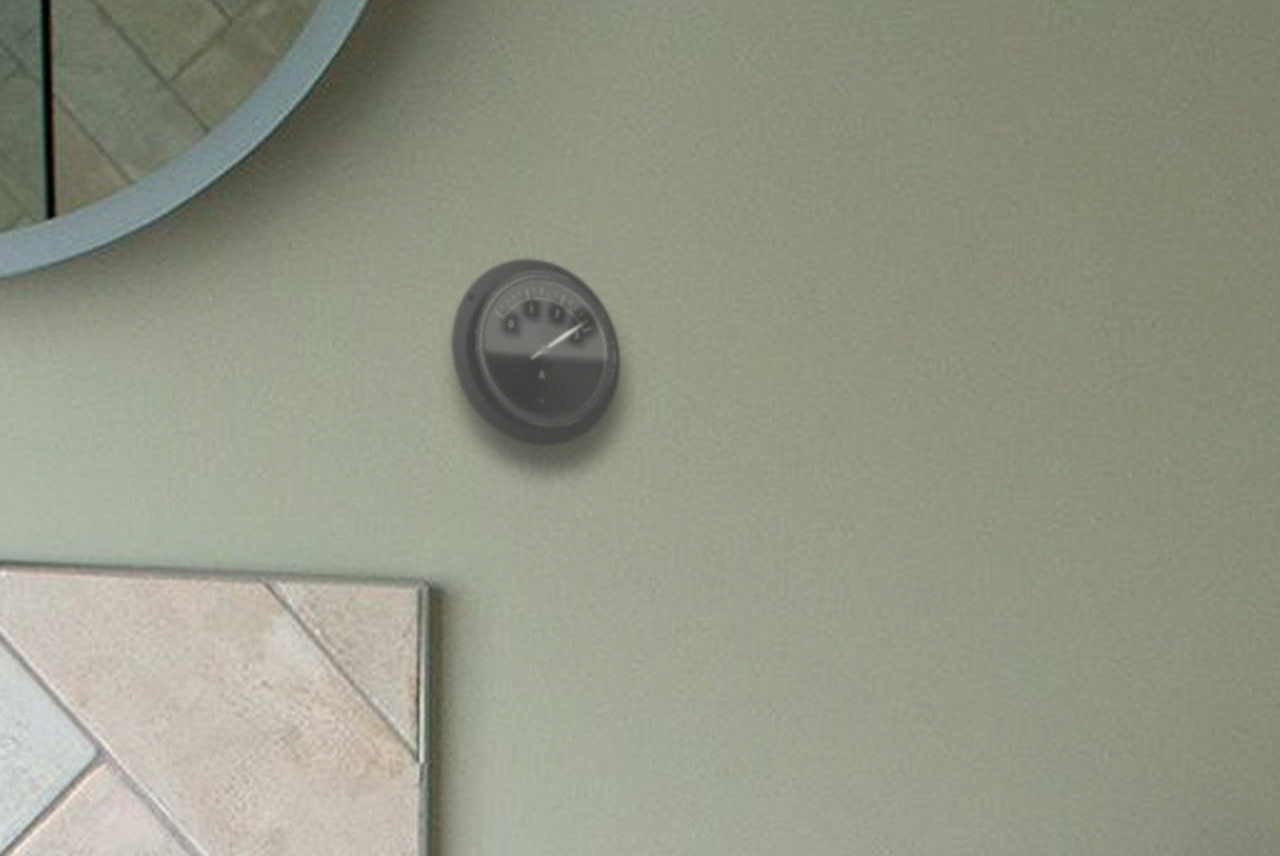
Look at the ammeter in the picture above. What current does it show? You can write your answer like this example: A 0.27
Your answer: A 2.8
